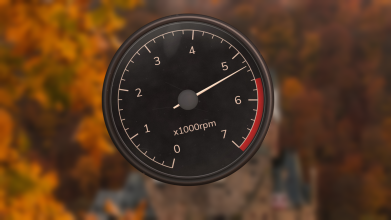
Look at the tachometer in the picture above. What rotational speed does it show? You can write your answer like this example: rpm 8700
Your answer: rpm 5300
